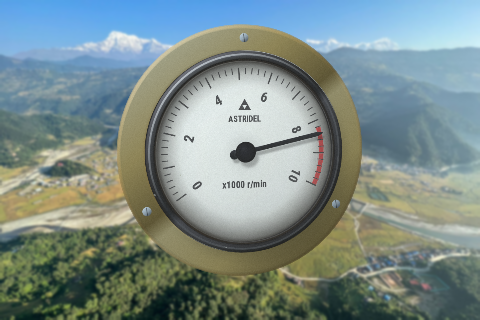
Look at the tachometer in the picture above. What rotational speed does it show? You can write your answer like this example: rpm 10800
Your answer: rpm 8400
